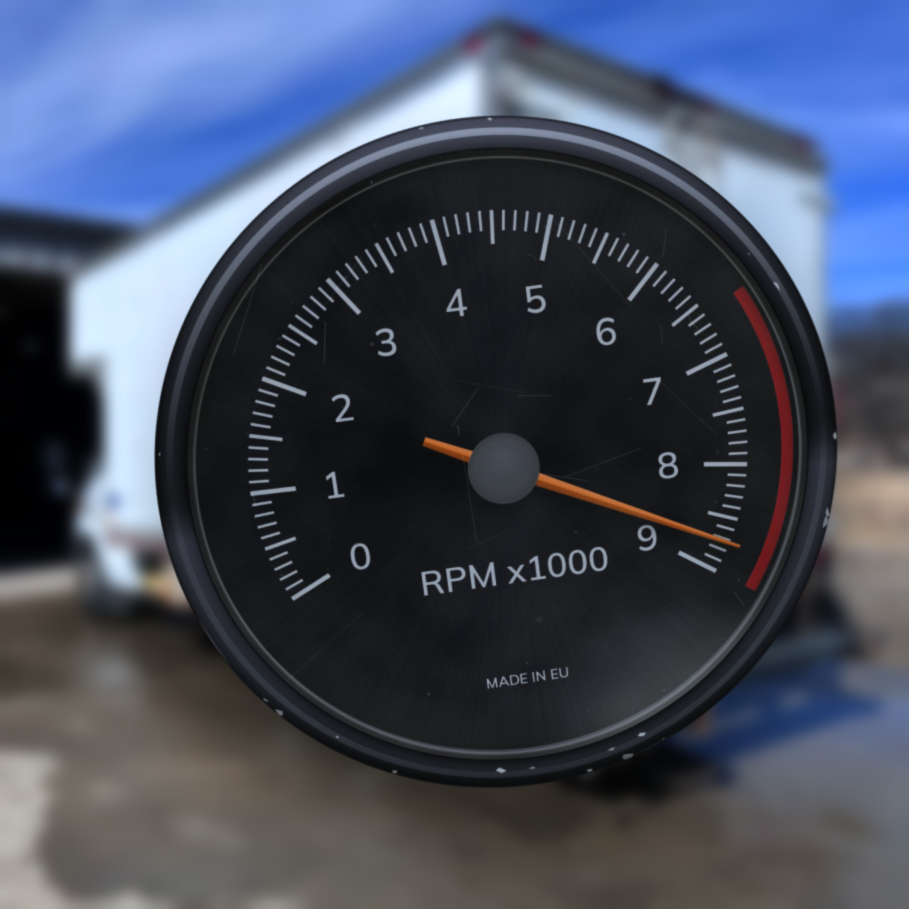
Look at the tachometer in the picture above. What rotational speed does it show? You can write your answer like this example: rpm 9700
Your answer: rpm 8700
